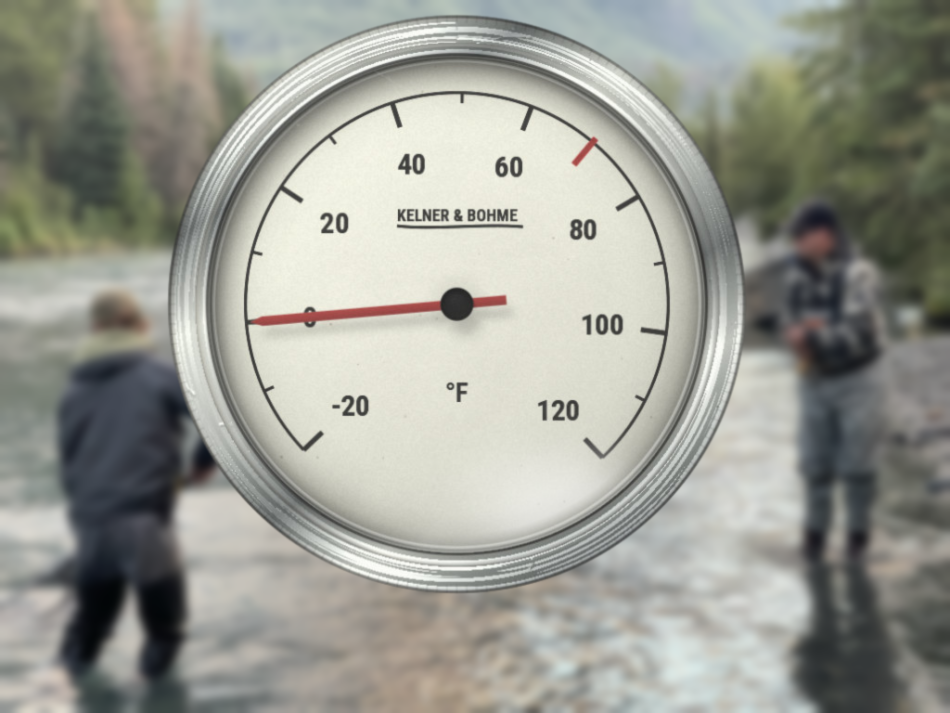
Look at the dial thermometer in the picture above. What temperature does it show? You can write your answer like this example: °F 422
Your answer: °F 0
